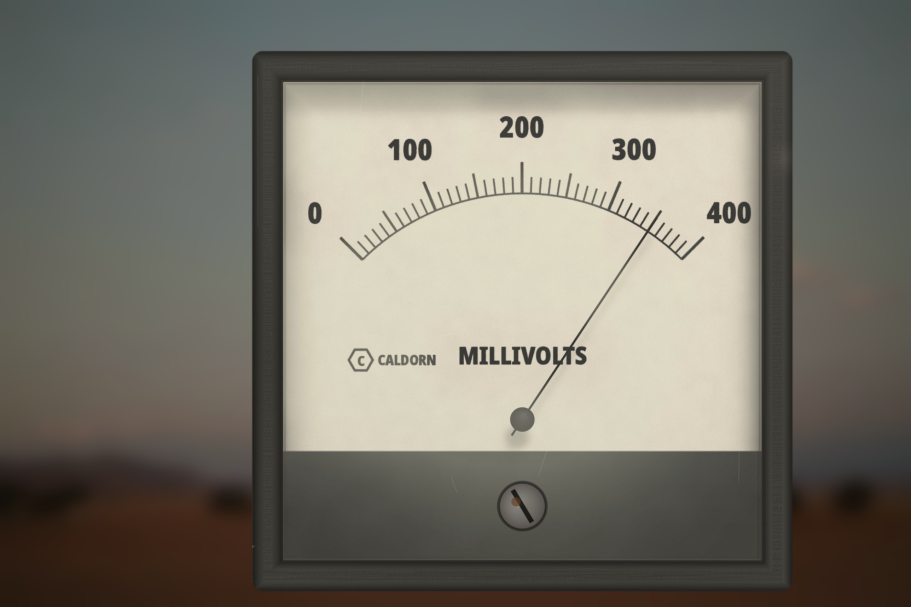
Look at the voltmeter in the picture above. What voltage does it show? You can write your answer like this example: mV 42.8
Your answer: mV 350
